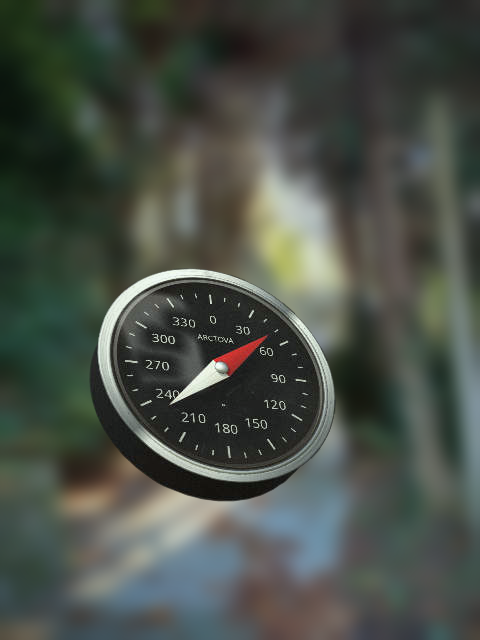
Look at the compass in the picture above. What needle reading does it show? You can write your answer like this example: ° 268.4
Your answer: ° 50
